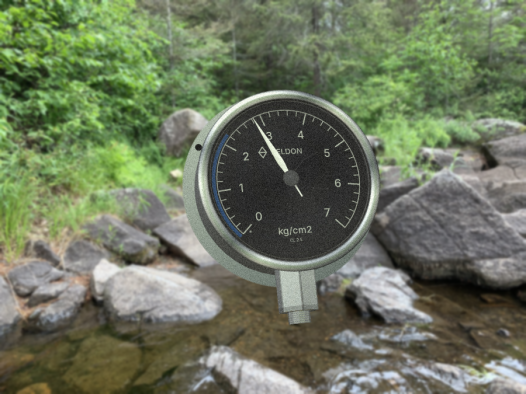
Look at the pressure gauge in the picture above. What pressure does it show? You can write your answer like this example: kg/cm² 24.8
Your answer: kg/cm² 2.8
